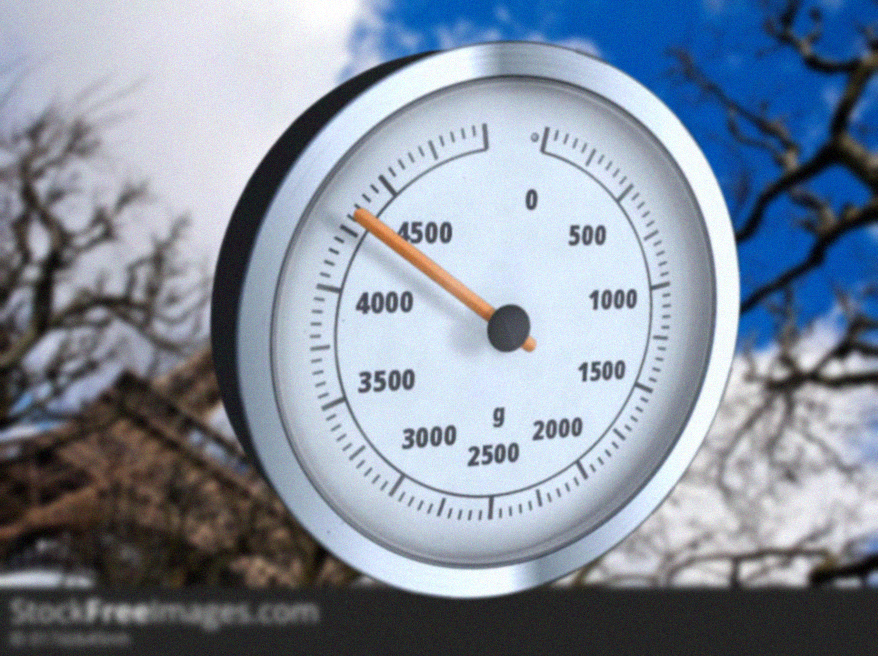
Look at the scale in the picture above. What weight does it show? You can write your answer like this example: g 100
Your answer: g 4325
